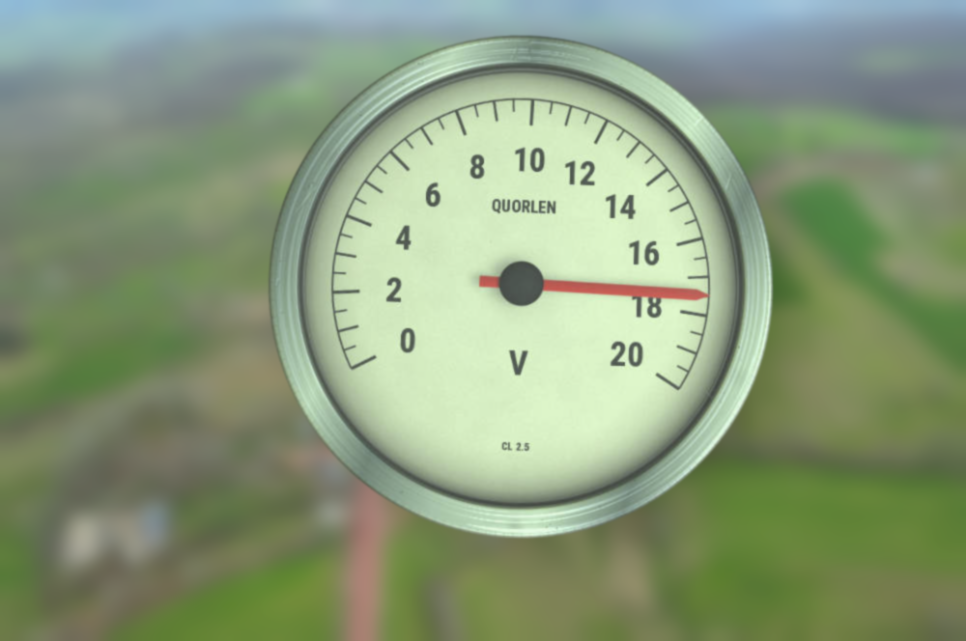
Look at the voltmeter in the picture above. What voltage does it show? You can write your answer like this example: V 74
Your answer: V 17.5
